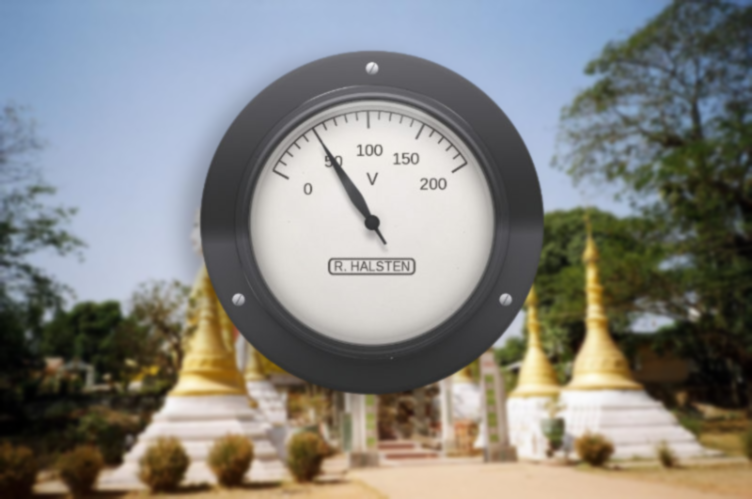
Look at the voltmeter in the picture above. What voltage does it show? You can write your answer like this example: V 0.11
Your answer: V 50
